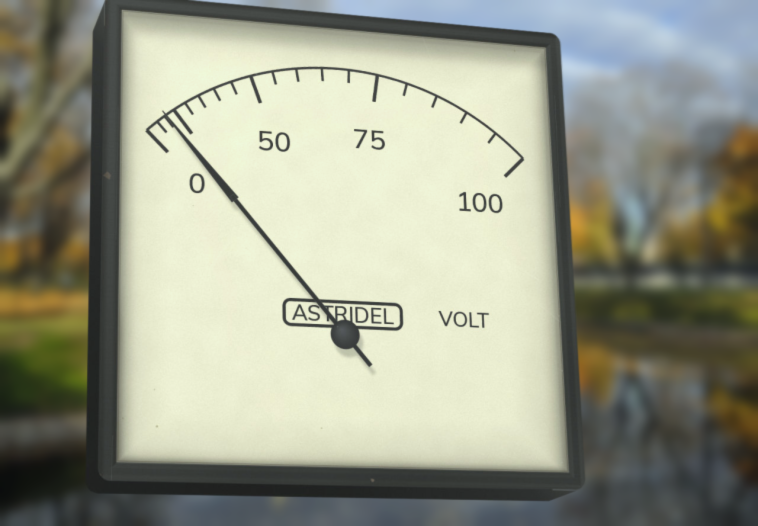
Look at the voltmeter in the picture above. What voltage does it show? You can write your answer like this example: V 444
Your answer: V 20
